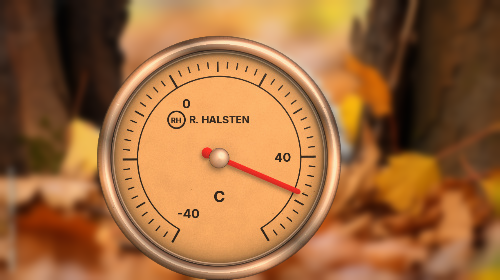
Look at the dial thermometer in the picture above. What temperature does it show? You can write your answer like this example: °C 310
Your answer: °C 48
